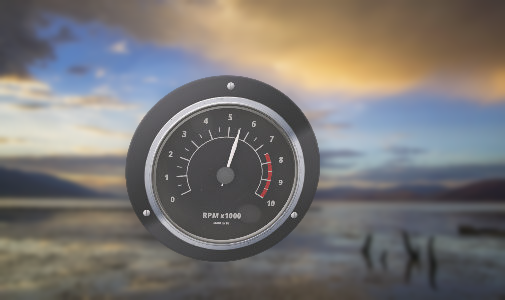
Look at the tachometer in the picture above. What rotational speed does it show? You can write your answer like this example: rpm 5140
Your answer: rpm 5500
